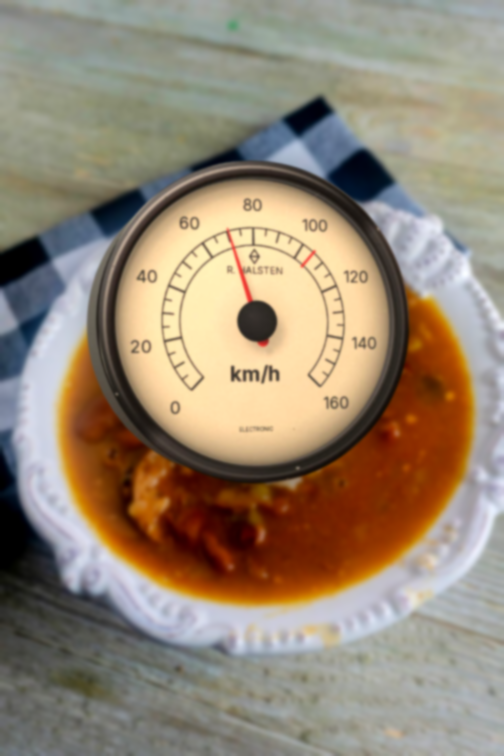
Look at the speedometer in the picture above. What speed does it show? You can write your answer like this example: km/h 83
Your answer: km/h 70
